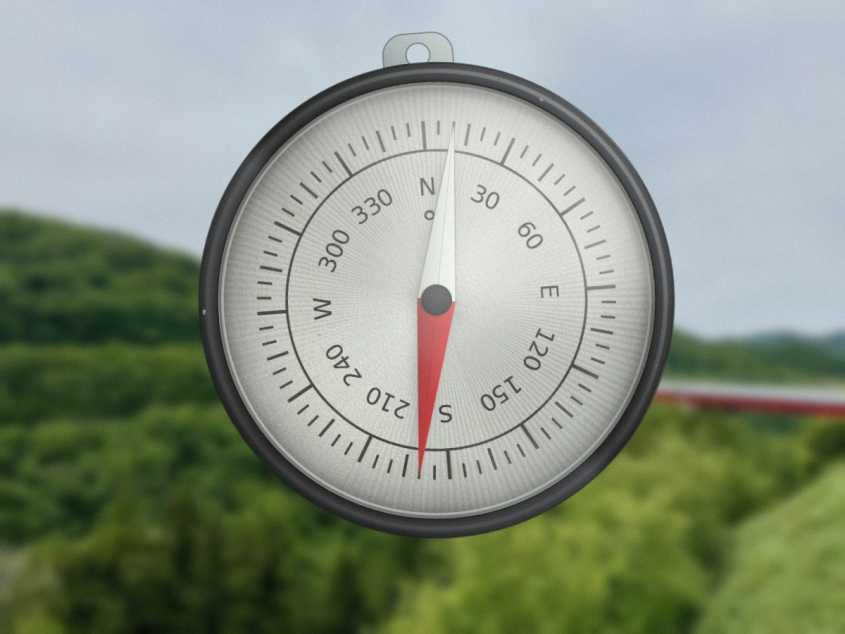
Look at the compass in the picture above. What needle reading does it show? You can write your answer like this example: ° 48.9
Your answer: ° 190
